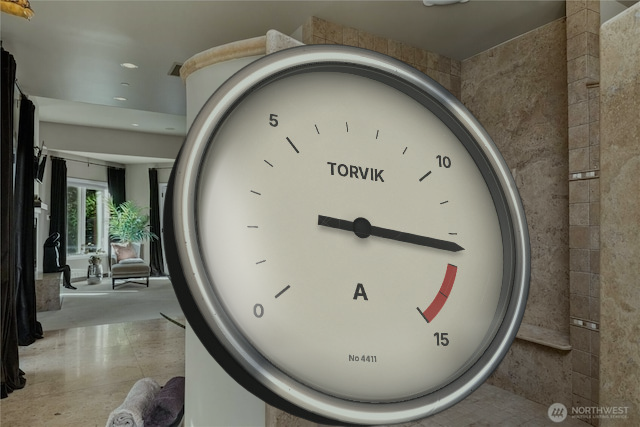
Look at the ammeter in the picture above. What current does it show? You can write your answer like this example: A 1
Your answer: A 12.5
